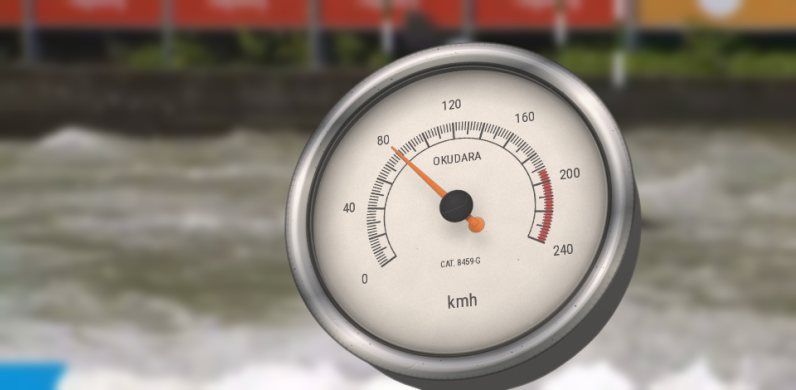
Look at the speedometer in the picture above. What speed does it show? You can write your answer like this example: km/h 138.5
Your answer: km/h 80
